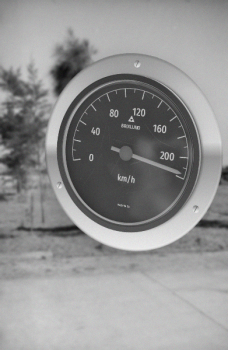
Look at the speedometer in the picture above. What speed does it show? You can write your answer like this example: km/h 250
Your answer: km/h 215
